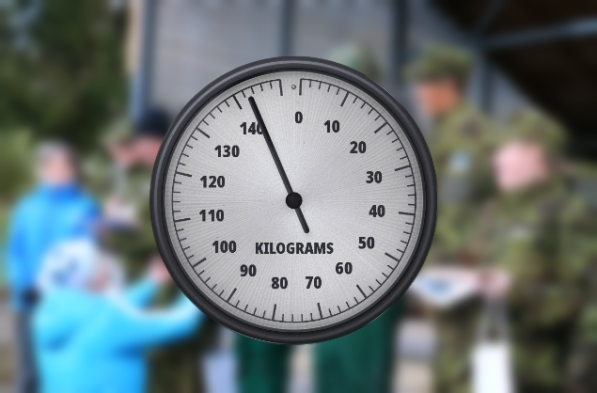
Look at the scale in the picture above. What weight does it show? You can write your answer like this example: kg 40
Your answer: kg 143
